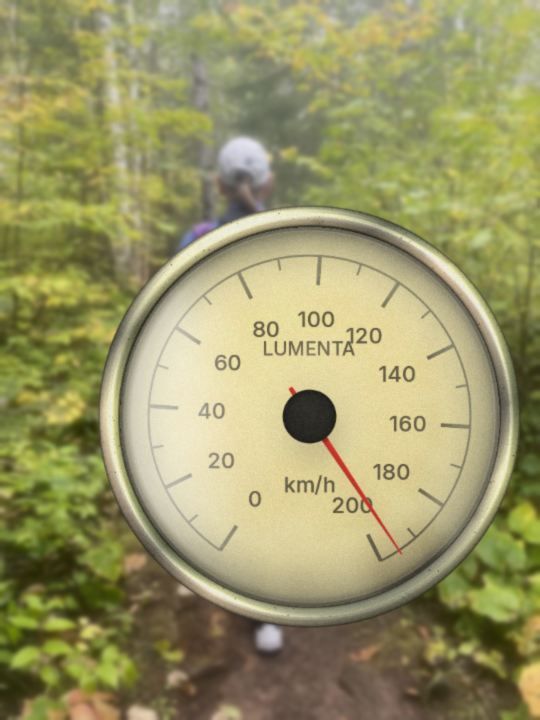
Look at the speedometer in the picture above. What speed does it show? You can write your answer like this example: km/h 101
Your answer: km/h 195
